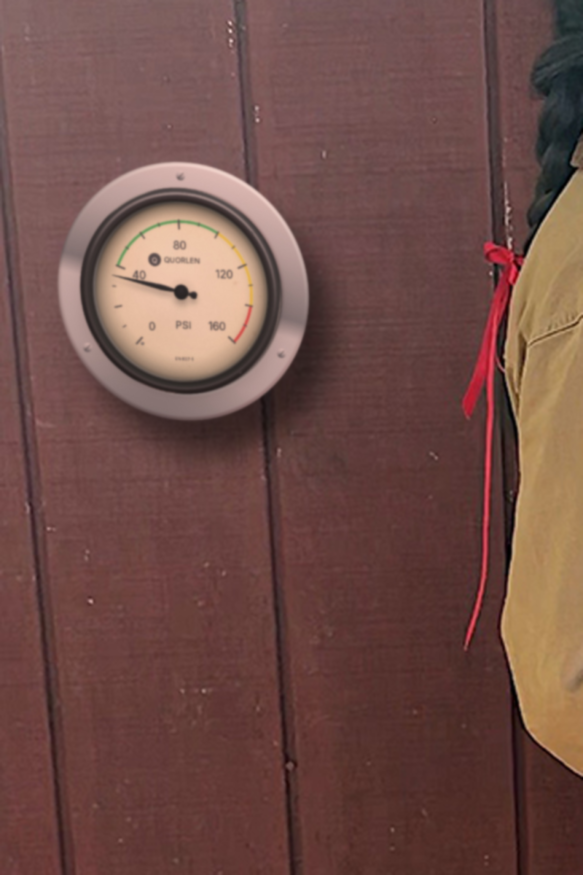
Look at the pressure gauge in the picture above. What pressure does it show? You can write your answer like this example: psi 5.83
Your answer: psi 35
